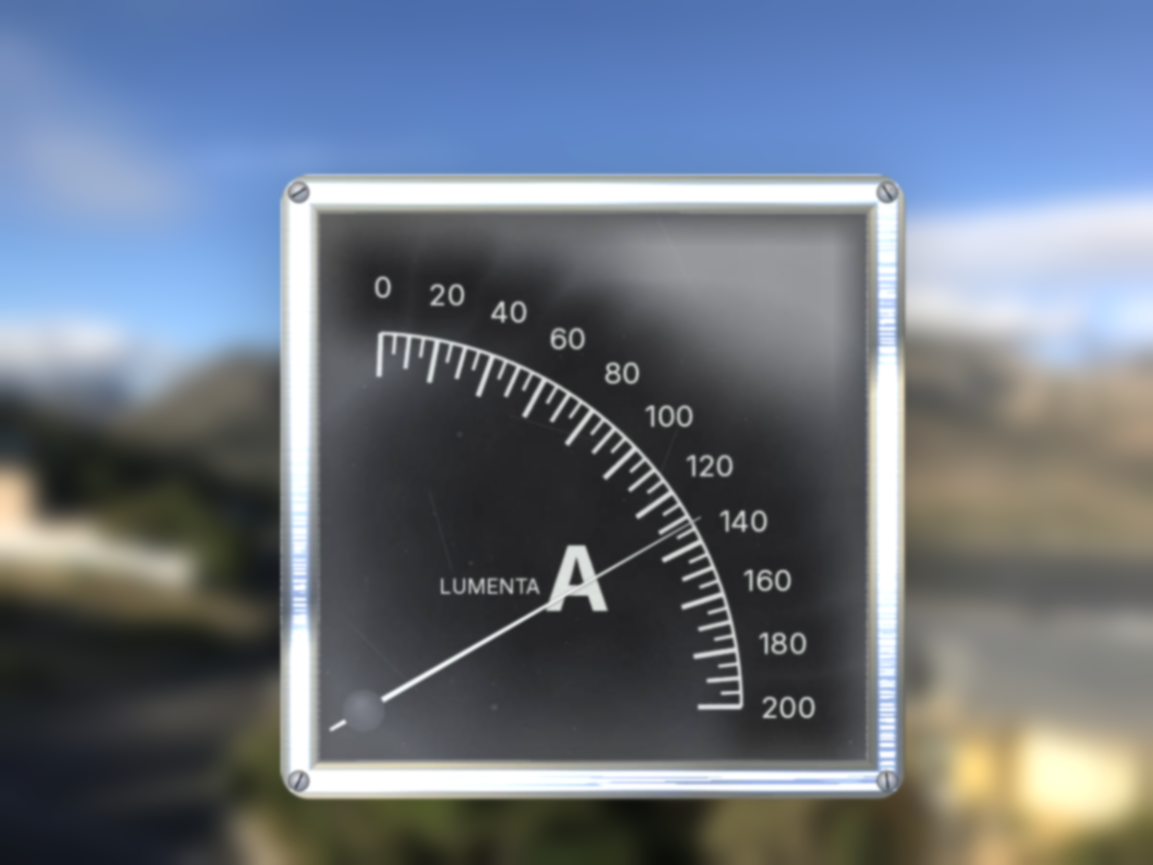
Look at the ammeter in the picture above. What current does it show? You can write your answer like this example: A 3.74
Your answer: A 132.5
